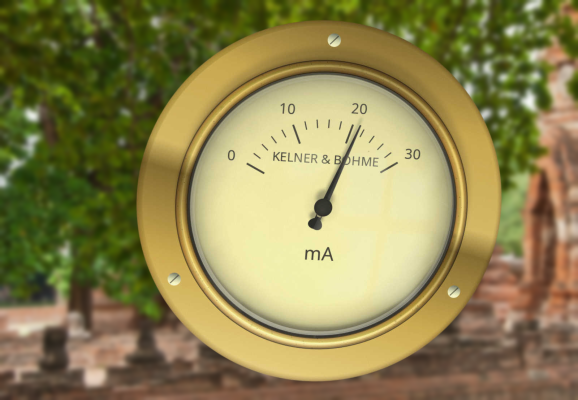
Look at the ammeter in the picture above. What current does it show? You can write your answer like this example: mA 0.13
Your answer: mA 21
